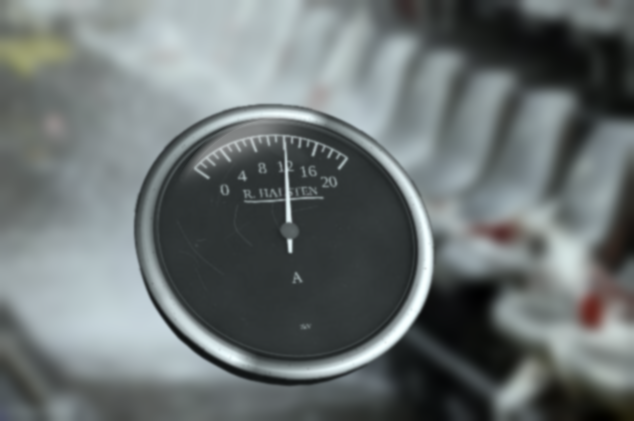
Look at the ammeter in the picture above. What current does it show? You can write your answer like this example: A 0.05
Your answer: A 12
